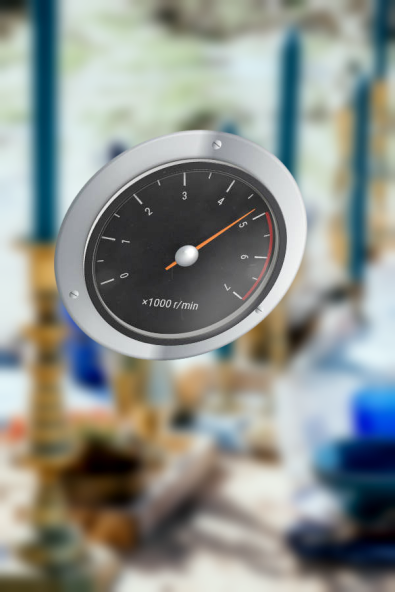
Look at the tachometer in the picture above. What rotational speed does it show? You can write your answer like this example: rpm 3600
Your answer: rpm 4750
